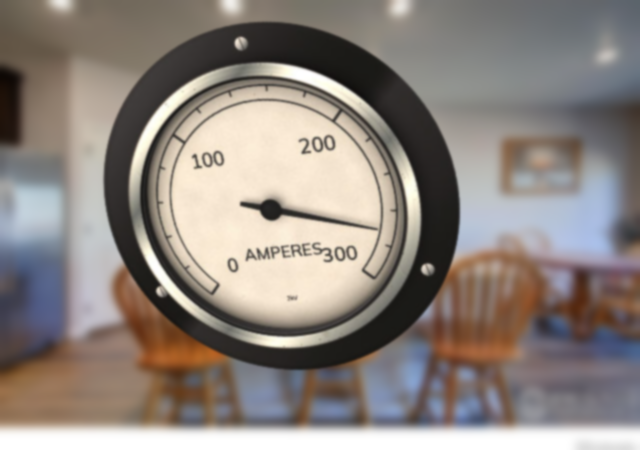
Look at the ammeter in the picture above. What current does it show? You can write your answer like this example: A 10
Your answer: A 270
